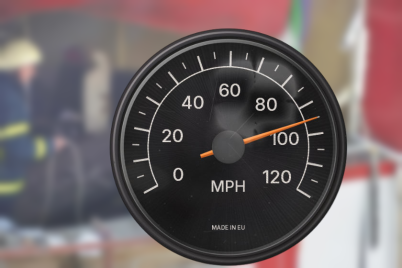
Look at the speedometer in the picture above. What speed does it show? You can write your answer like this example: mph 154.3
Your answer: mph 95
